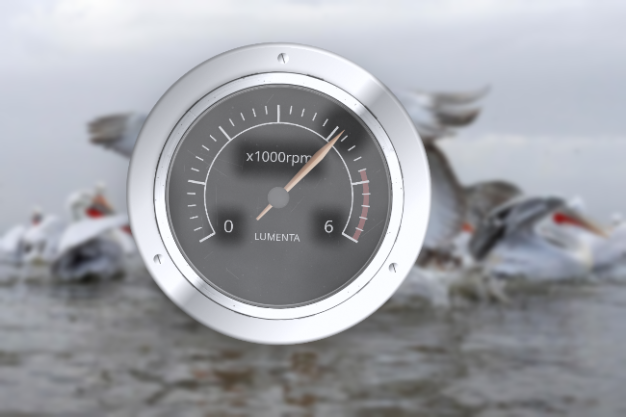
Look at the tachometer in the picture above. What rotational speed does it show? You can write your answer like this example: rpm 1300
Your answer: rpm 4100
